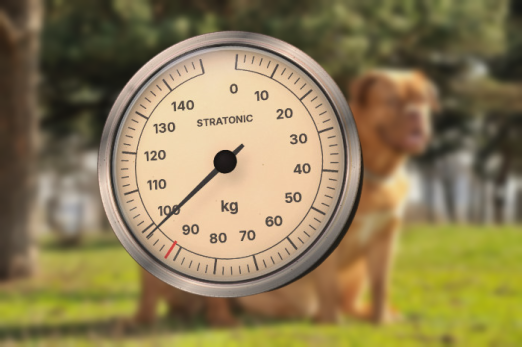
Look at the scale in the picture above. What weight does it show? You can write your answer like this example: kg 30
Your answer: kg 98
